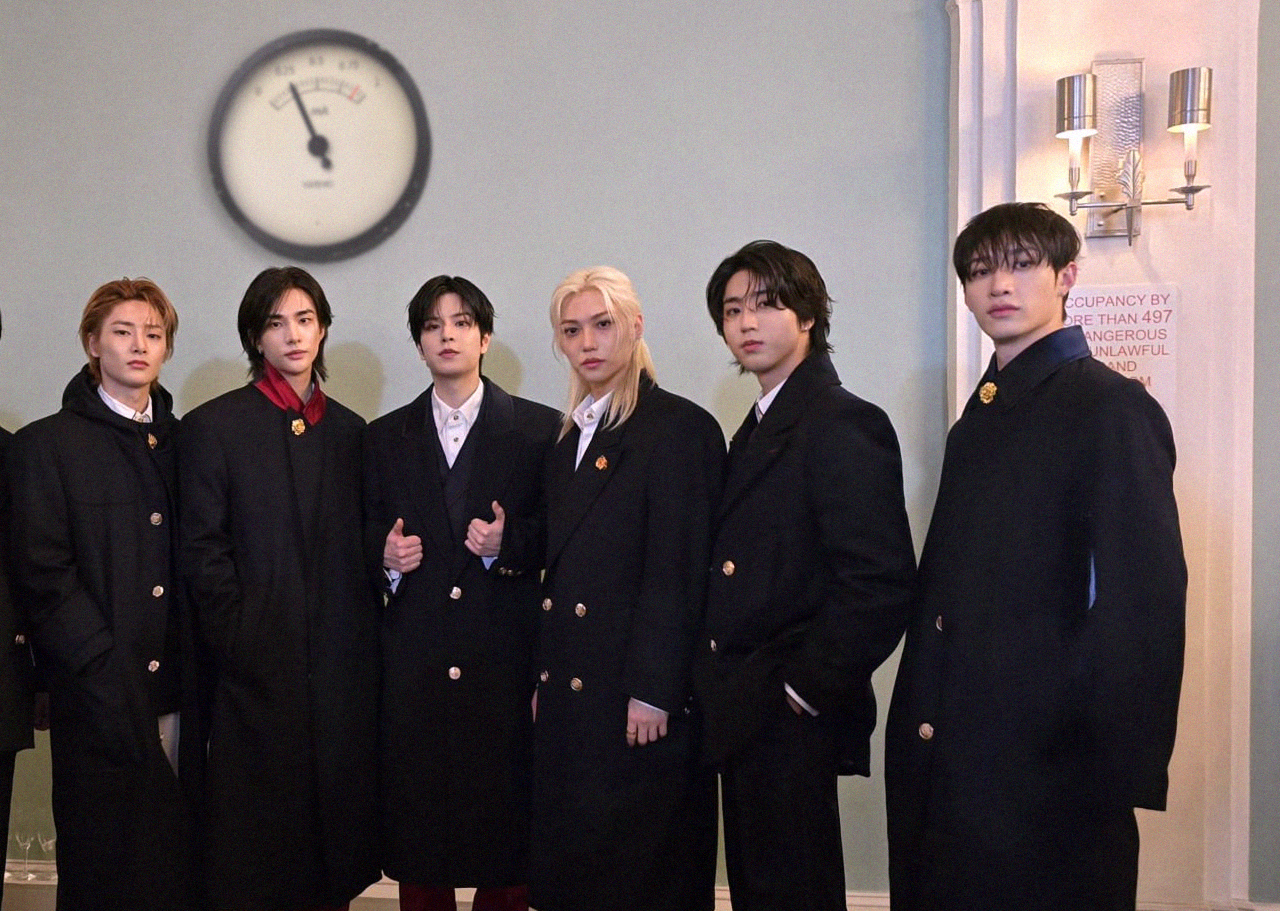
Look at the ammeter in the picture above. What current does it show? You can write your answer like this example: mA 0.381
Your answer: mA 0.25
